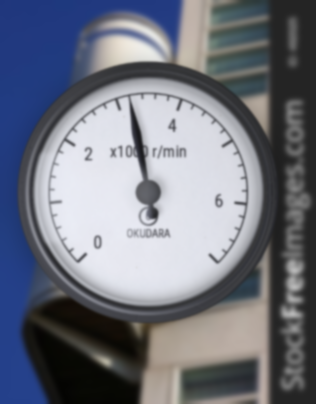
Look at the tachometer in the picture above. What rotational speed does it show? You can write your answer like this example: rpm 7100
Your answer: rpm 3200
